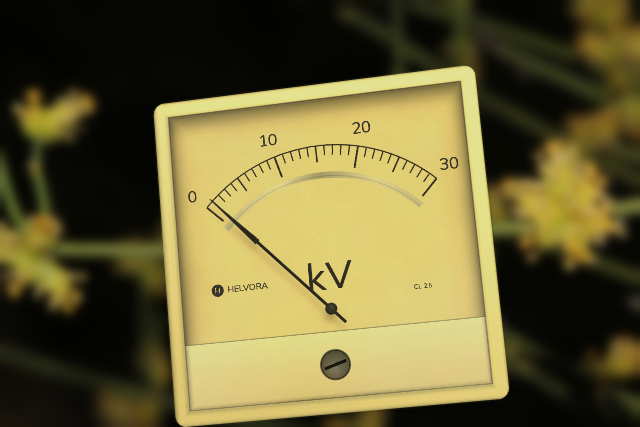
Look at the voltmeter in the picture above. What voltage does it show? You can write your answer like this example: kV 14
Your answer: kV 1
